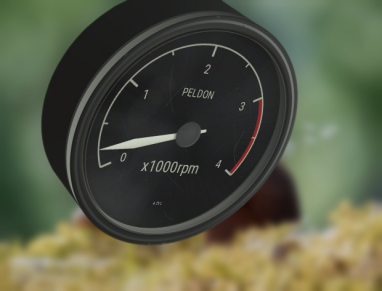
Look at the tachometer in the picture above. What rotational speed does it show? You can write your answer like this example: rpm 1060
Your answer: rpm 250
